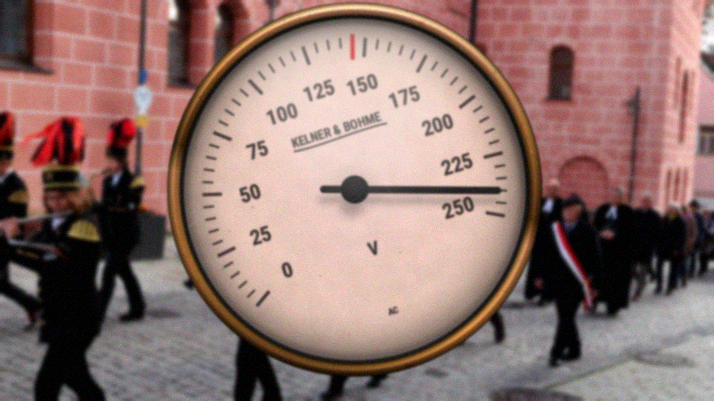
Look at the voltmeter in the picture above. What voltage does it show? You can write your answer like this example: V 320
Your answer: V 240
